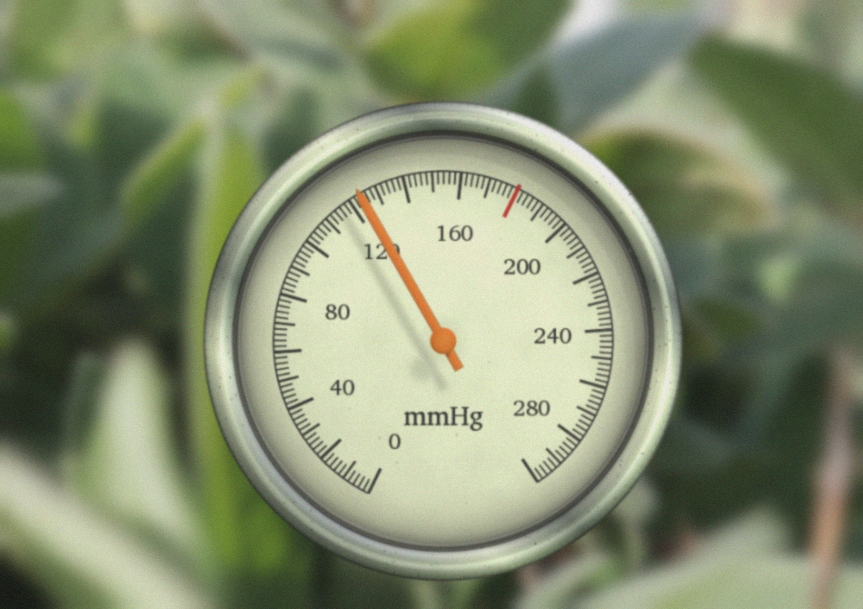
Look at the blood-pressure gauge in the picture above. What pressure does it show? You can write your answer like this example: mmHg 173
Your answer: mmHg 124
